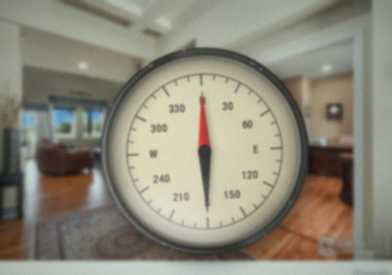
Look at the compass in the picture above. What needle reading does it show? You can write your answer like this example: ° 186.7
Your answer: ° 0
